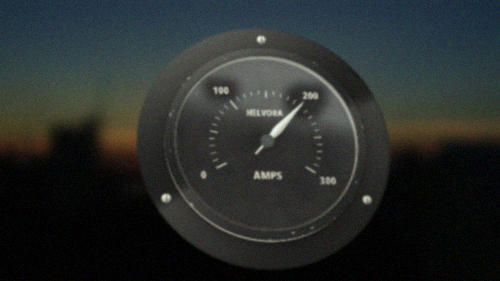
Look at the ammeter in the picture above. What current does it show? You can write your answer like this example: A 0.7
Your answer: A 200
